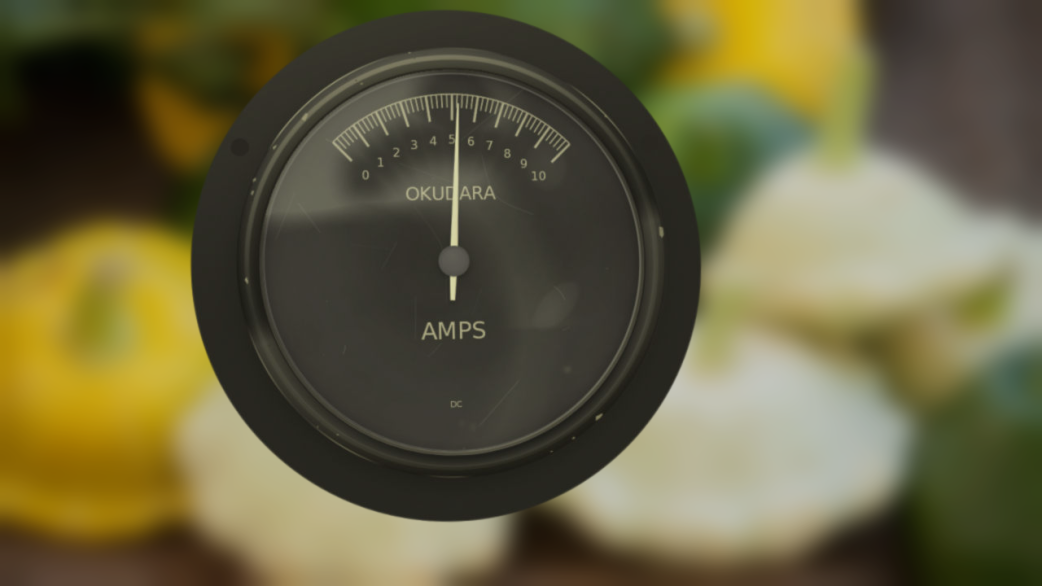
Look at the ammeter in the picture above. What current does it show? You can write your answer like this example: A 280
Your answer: A 5.2
